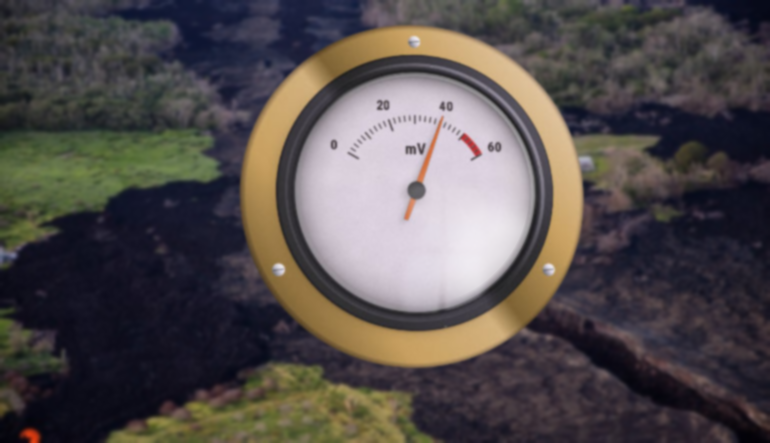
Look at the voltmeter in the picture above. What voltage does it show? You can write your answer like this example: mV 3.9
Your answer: mV 40
